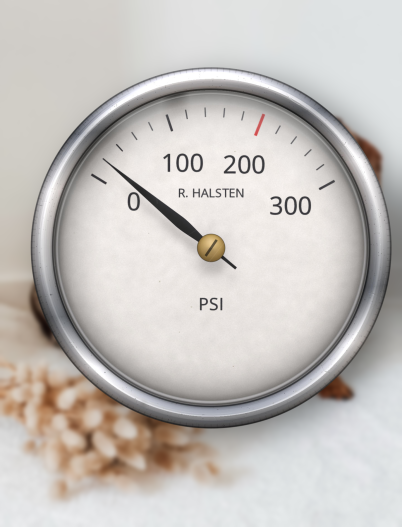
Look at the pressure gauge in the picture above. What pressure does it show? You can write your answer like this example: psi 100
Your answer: psi 20
